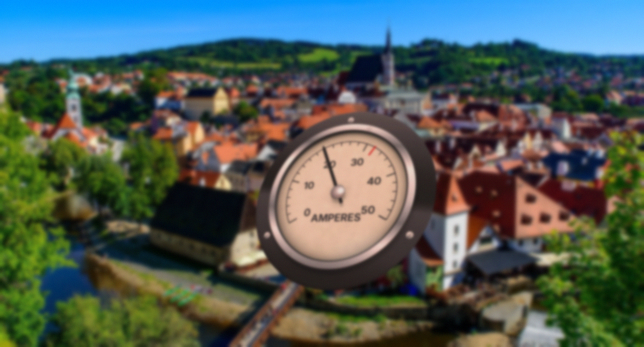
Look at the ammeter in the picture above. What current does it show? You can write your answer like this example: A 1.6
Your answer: A 20
